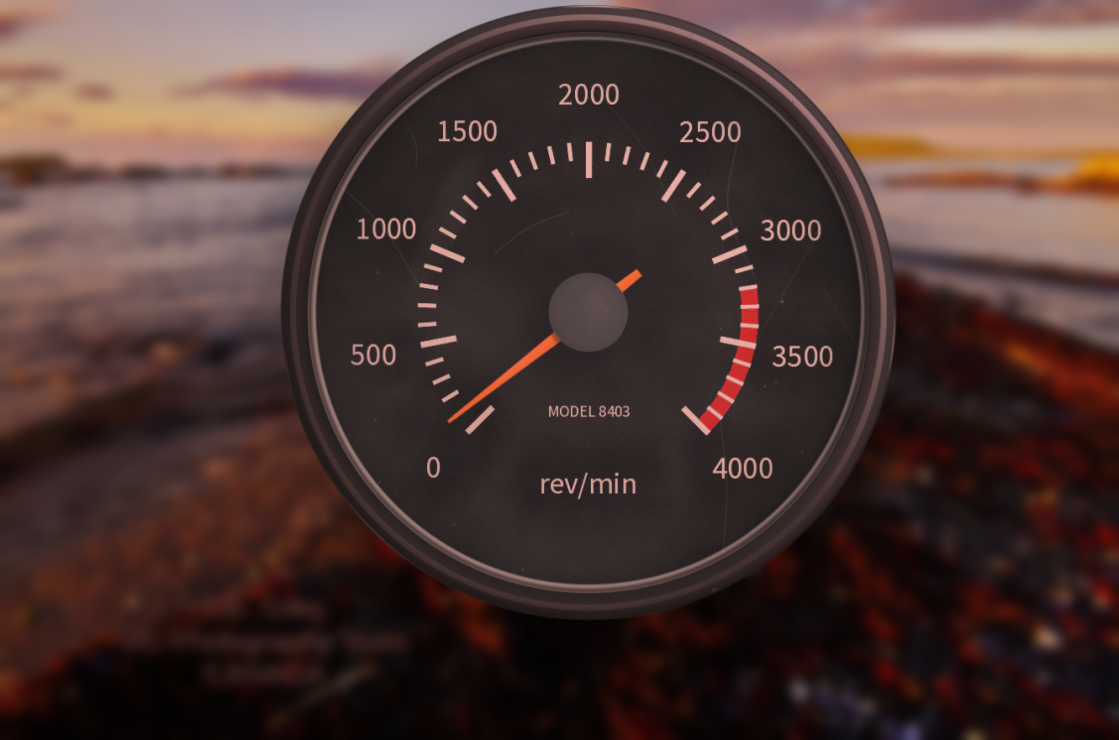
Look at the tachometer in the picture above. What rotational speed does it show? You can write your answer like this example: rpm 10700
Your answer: rpm 100
